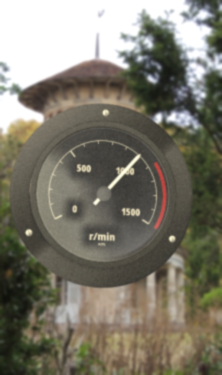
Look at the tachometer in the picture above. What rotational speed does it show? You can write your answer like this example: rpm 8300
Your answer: rpm 1000
